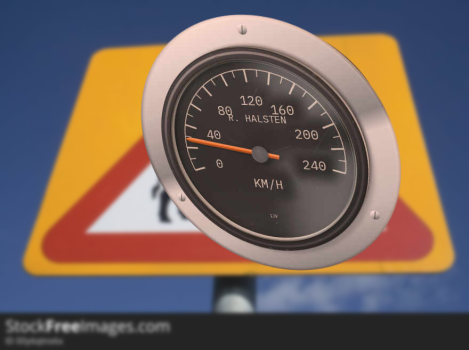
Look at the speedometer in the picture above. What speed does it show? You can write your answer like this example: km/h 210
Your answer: km/h 30
